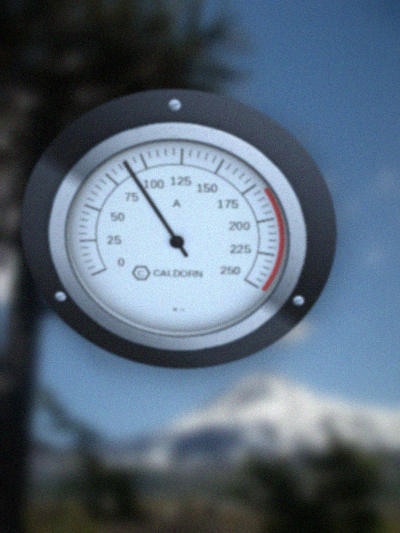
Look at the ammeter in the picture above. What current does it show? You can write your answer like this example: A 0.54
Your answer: A 90
